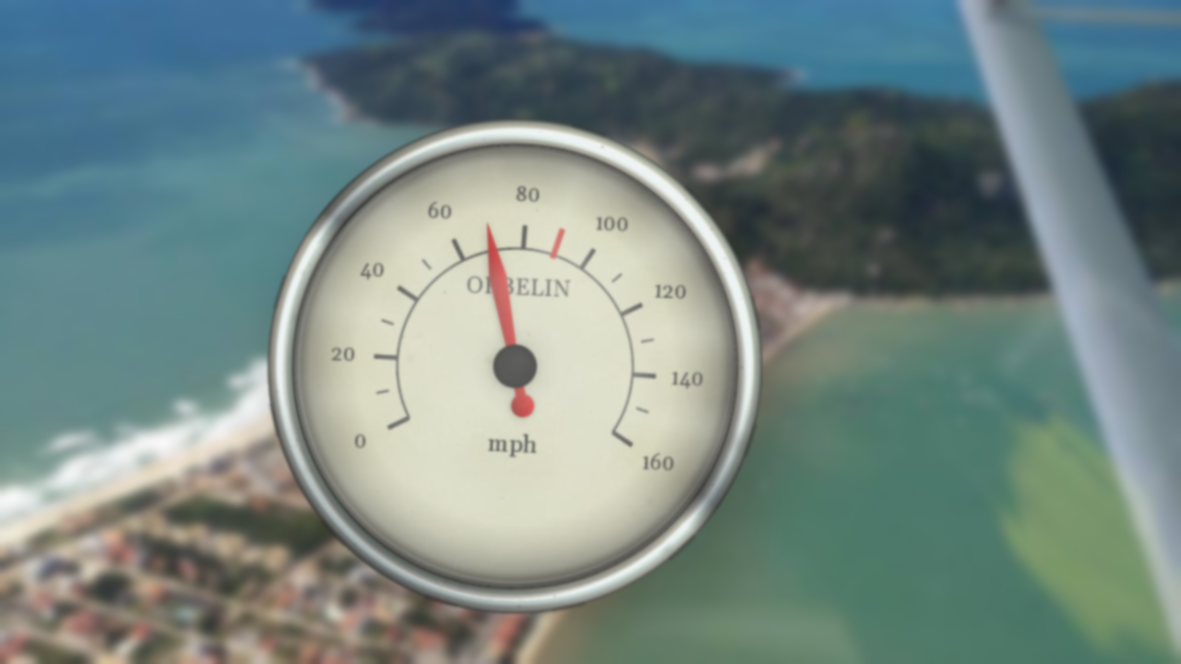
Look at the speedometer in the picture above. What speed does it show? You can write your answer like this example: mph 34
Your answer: mph 70
